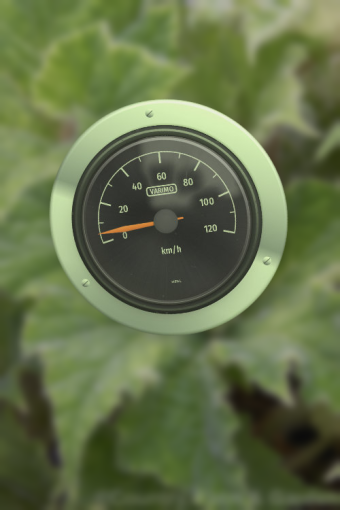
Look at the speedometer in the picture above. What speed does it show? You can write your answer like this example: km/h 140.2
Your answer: km/h 5
